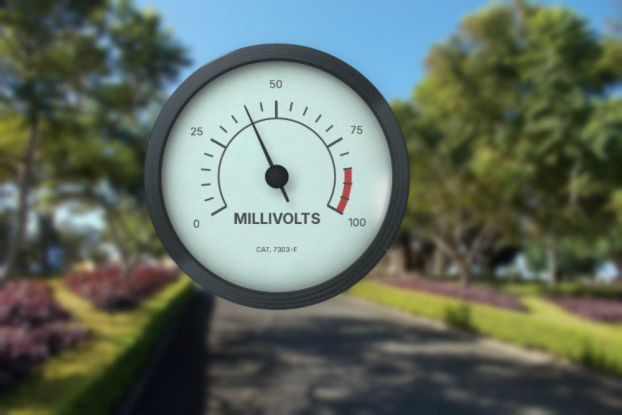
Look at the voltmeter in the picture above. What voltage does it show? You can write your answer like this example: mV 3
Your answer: mV 40
